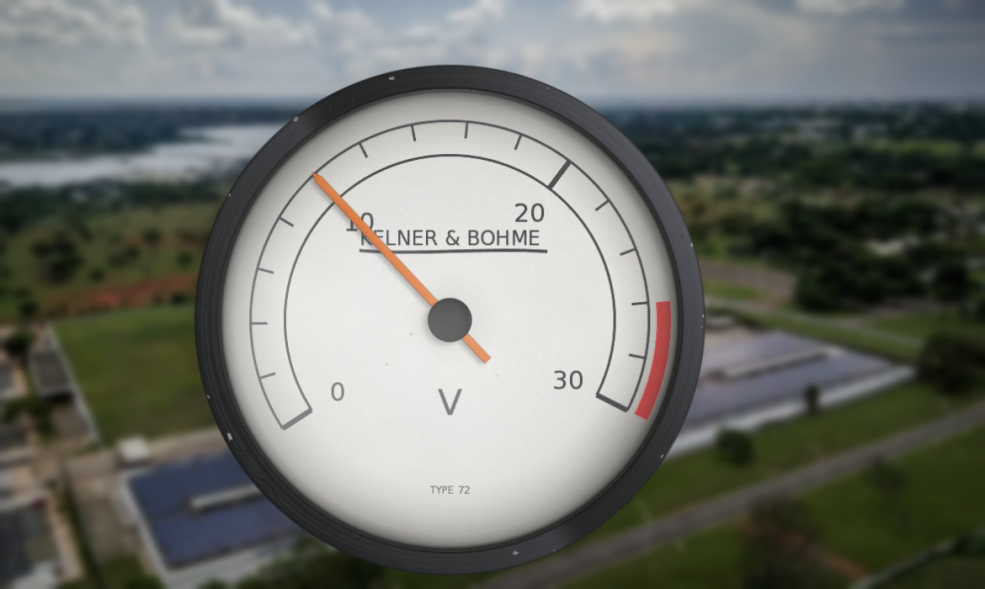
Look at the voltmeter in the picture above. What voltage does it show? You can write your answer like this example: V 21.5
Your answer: V 10
